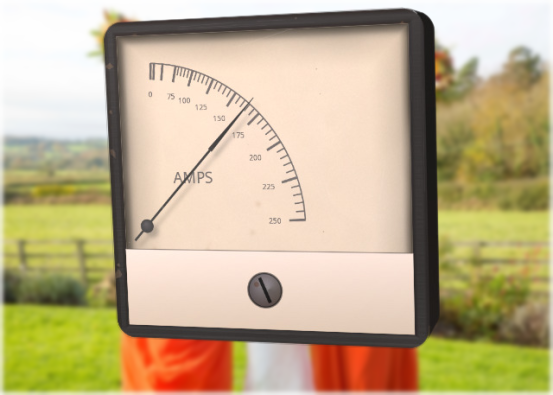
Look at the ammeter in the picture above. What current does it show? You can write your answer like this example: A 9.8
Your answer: A 165
